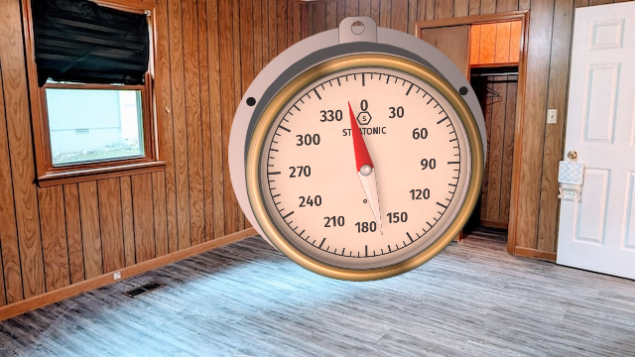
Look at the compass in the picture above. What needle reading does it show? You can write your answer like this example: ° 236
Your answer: ° 347.5
